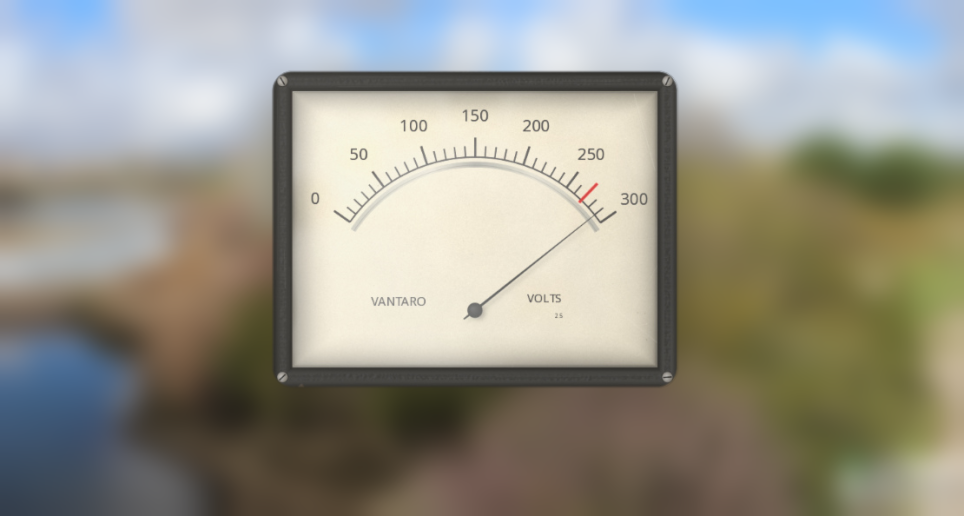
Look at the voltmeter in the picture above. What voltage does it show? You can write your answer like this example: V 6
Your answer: V 290
